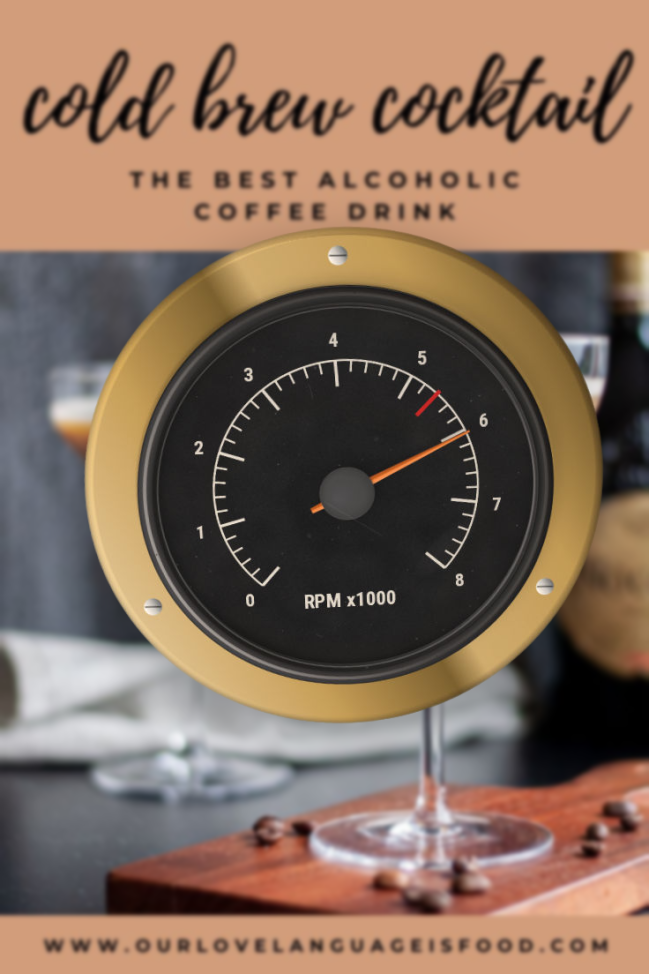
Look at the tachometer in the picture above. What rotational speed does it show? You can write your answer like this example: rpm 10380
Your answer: rpm 6000
